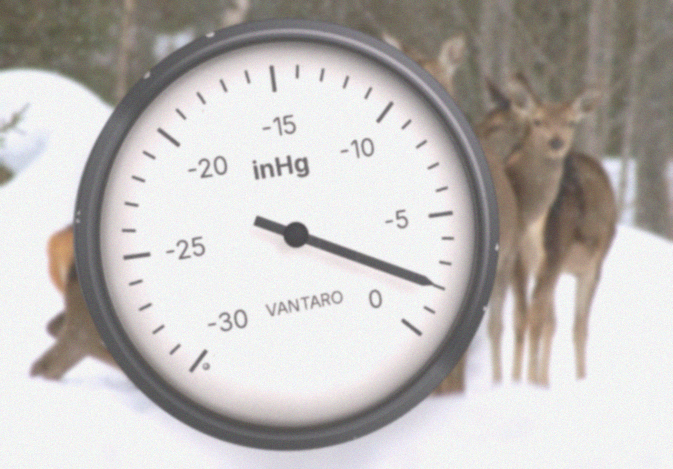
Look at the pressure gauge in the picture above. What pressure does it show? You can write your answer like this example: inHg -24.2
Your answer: inHg -2
